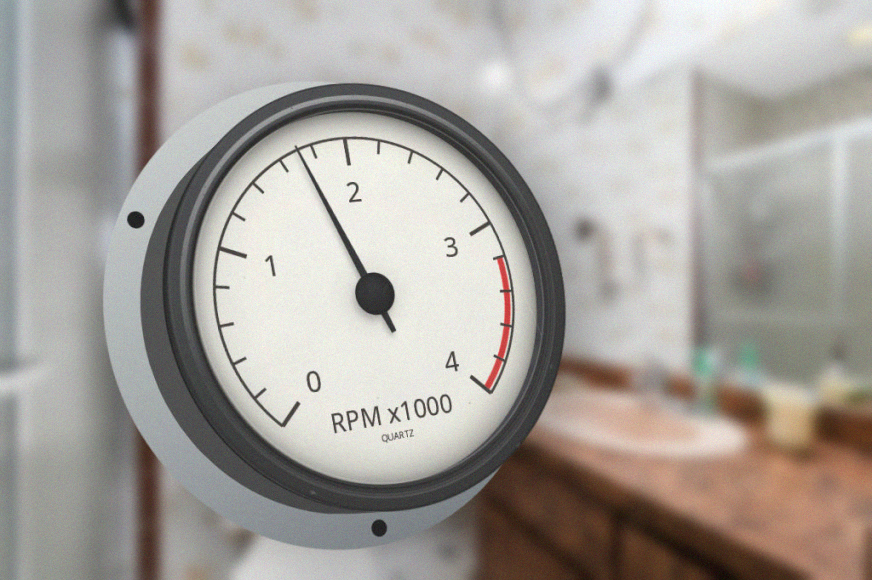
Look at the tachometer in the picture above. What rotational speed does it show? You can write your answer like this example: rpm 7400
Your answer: rpm 1700
